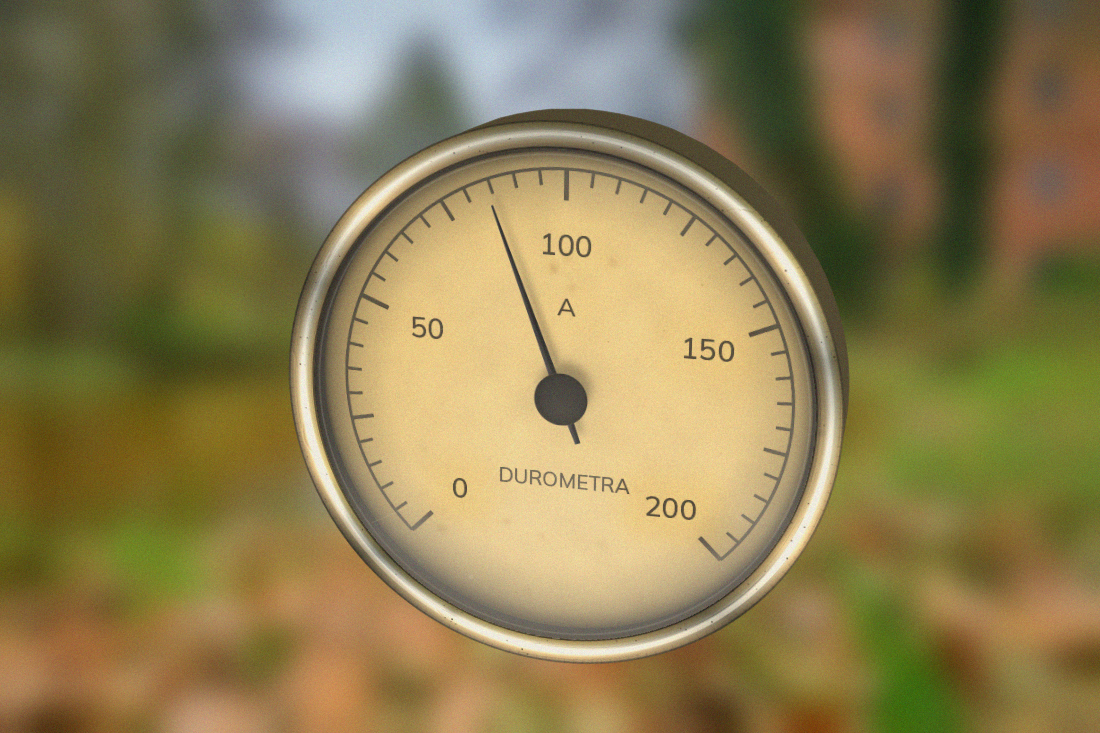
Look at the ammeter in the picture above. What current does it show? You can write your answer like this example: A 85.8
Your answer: A 85
